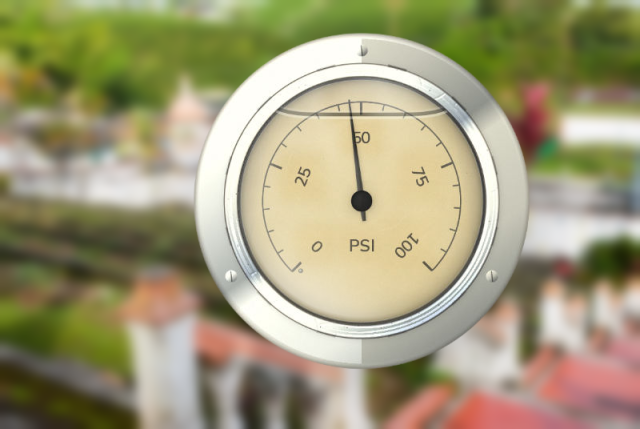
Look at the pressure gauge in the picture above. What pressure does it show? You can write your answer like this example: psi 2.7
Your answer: psi 47.5
